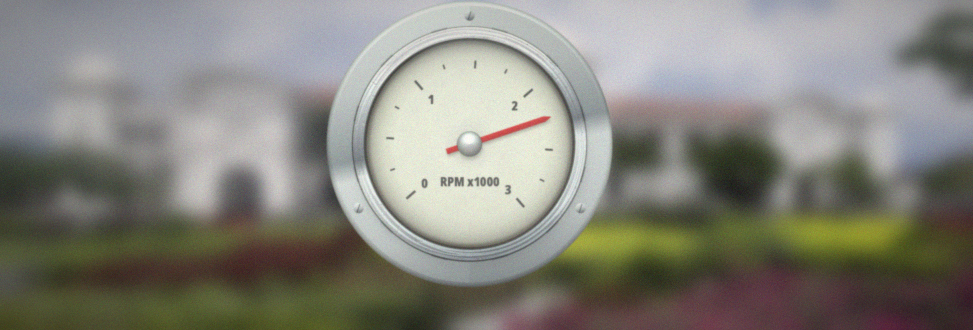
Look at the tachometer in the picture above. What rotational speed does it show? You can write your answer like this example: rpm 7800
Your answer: rpm 2250
